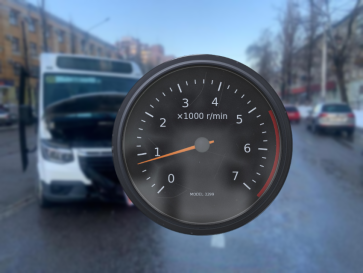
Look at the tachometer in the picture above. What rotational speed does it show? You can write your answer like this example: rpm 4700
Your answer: rpm 800
